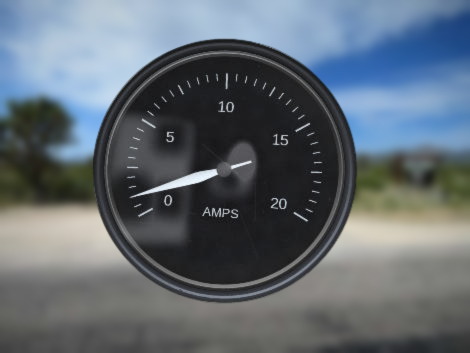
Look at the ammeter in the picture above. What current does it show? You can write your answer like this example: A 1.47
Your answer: A 1
